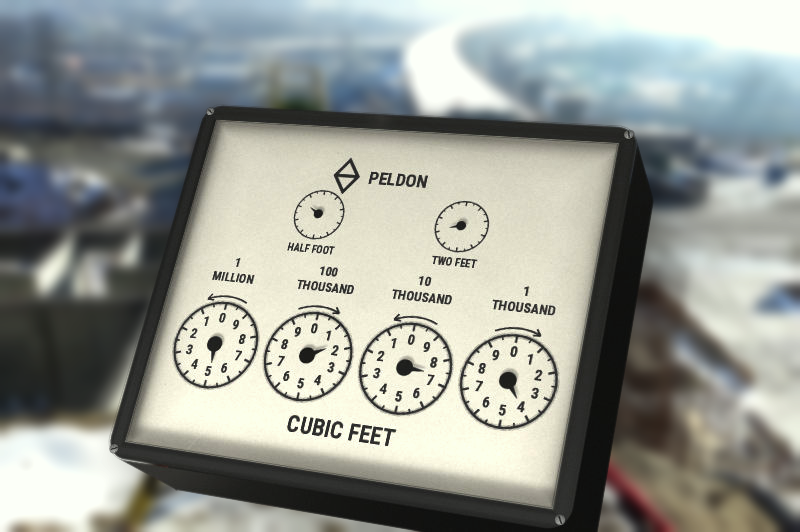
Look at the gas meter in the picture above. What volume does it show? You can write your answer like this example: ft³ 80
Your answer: ft³ 517400
